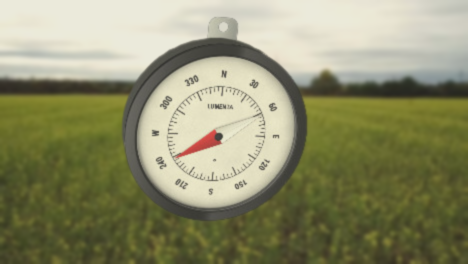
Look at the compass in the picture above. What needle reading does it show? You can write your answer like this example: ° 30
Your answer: ° 240
